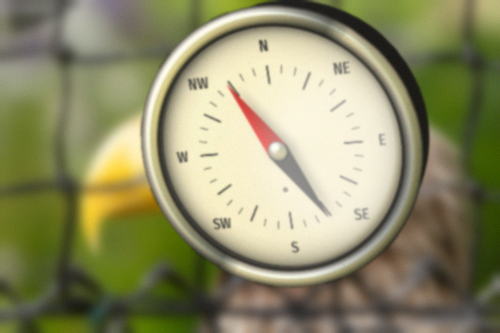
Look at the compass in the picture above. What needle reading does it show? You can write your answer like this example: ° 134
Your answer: ° 330
